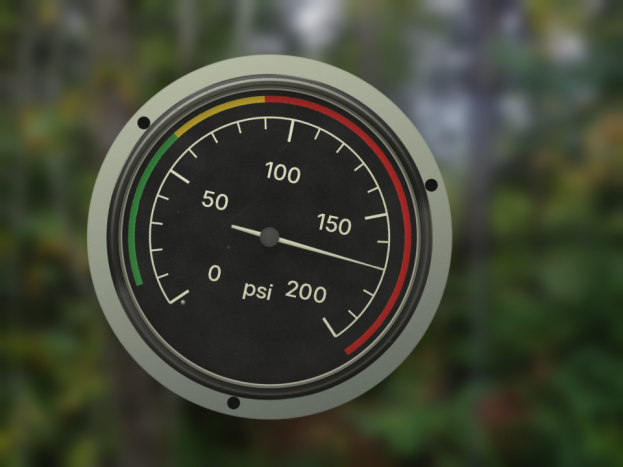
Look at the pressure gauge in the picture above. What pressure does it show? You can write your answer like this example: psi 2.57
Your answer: psi 170
